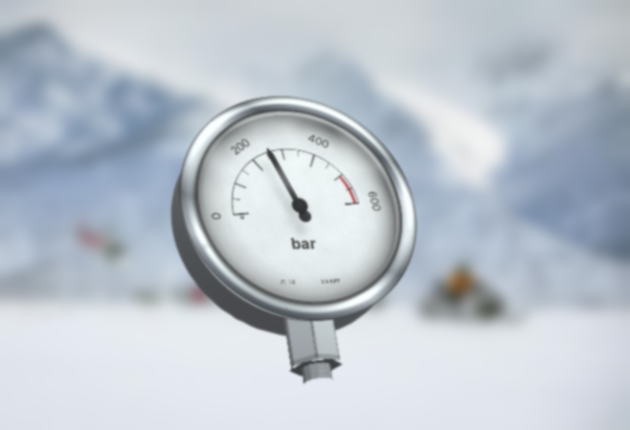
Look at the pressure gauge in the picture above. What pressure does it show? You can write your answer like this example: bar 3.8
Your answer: bar 250
